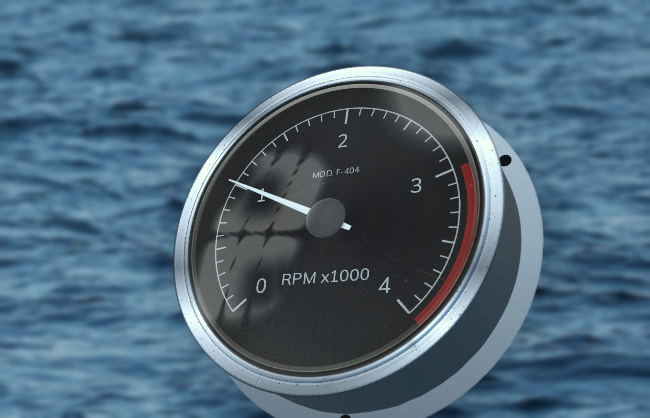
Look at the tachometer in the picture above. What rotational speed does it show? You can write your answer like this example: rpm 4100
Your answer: rpm 1000
